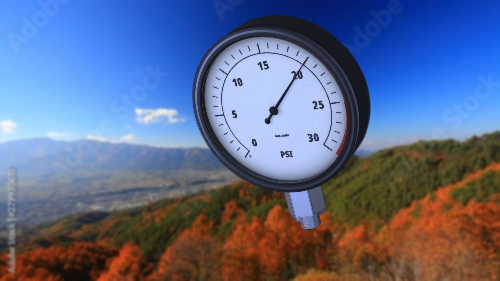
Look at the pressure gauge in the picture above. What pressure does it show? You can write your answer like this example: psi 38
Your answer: psi 20
